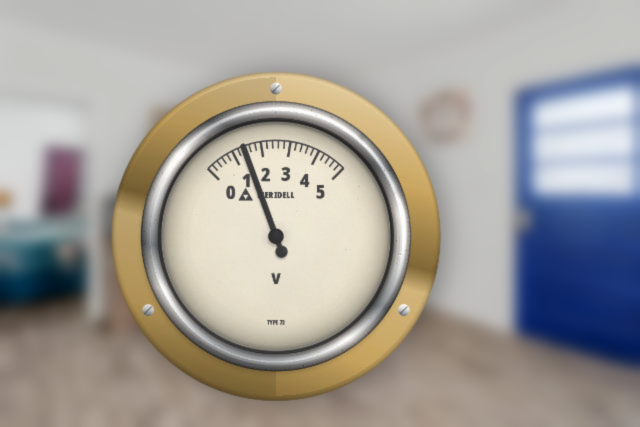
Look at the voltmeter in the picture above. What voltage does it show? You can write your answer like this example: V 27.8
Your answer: V 1.4
